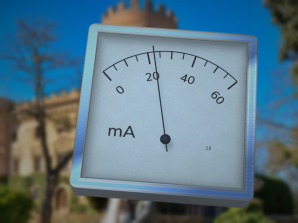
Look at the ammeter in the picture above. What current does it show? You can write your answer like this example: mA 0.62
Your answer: mA 22.5
